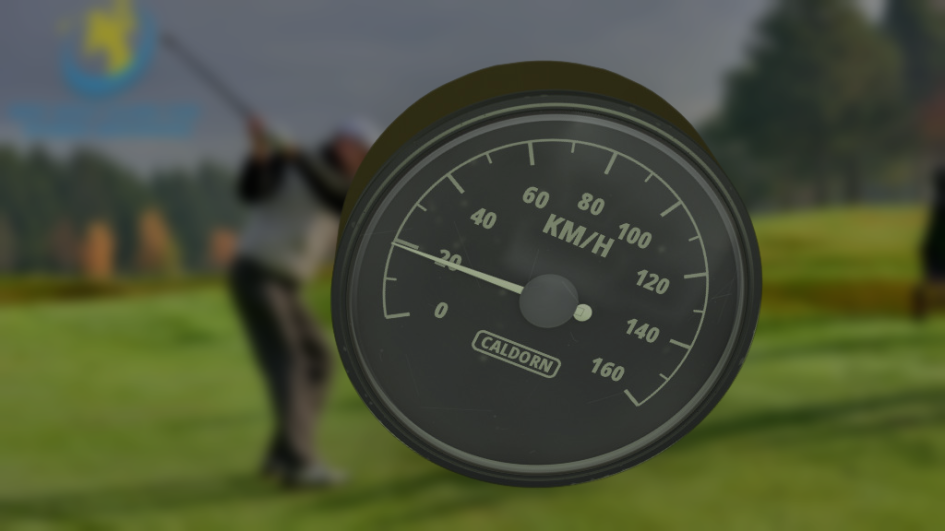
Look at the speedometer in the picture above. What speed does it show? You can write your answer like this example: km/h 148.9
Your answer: km/h 20
